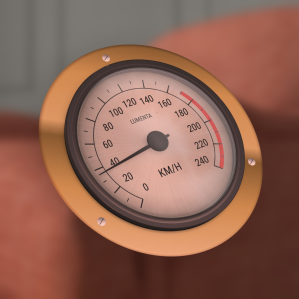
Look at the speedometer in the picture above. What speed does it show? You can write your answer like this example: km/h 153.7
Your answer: km/h 35
